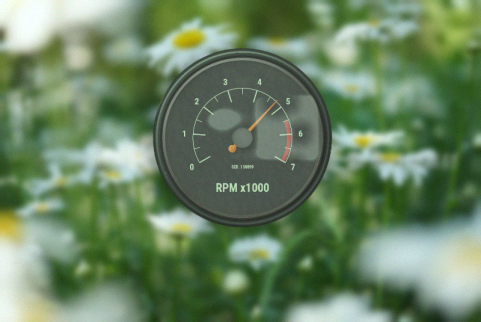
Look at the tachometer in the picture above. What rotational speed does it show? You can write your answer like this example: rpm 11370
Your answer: rpm 4750
